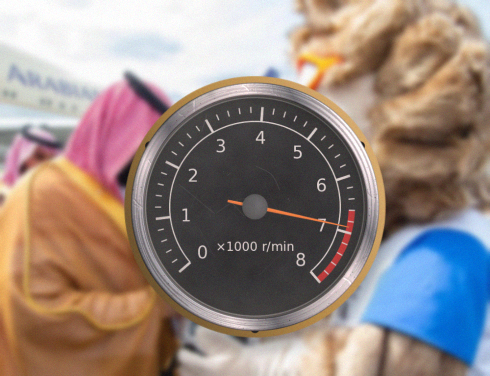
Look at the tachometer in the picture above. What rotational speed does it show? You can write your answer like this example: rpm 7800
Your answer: rpm 6900
